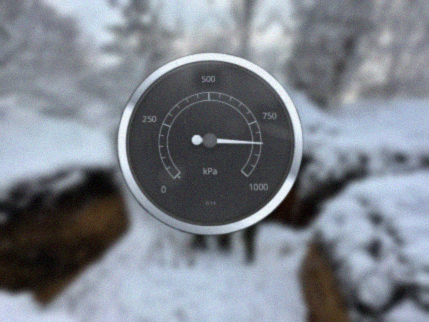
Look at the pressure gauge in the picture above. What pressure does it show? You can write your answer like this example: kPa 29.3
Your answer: kPa 850
